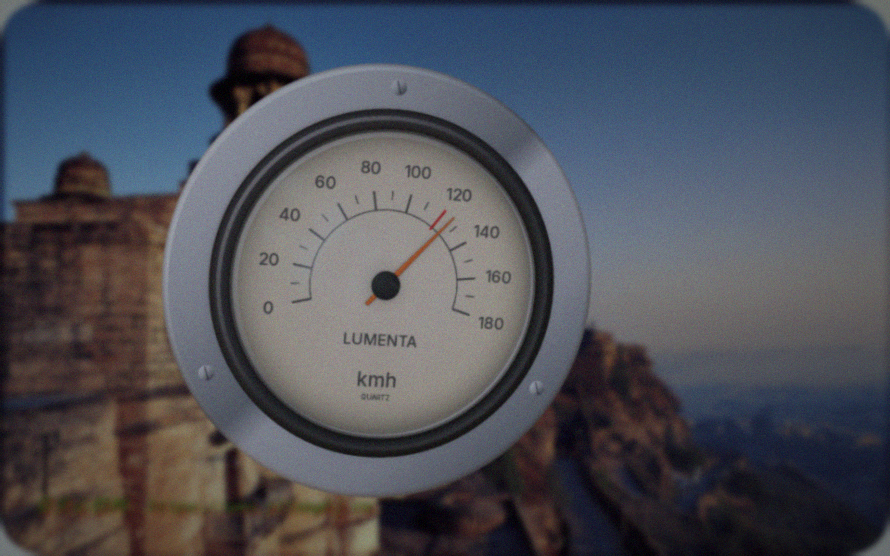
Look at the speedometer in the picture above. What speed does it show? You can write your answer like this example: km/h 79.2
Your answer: km/h 125
